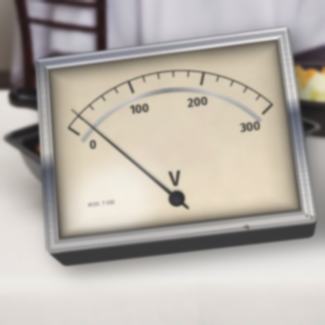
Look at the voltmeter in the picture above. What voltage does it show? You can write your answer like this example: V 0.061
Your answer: V 20
